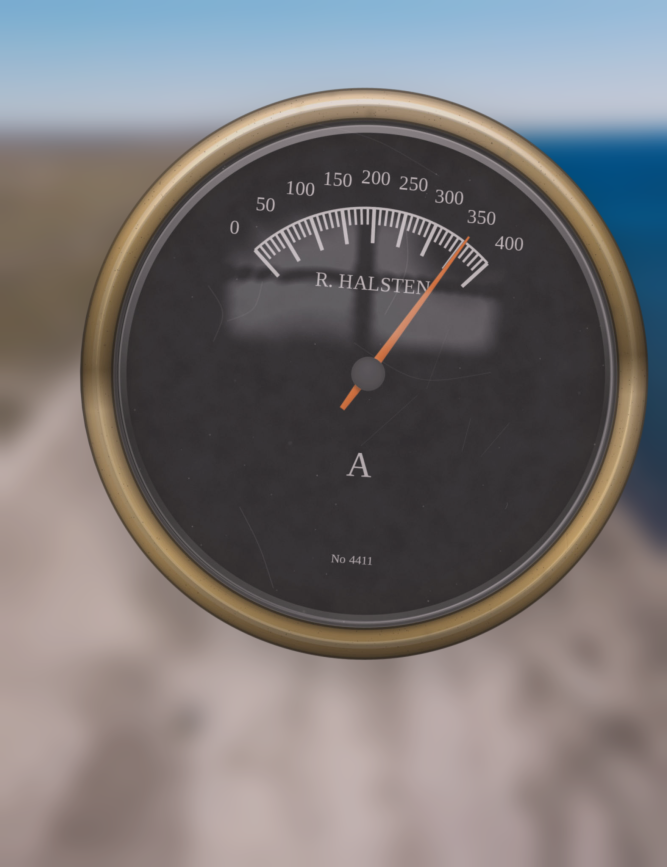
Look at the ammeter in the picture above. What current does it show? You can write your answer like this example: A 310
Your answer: A 350
